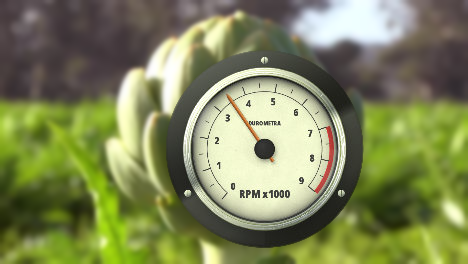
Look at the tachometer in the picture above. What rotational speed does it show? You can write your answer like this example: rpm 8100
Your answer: rpm 3500
